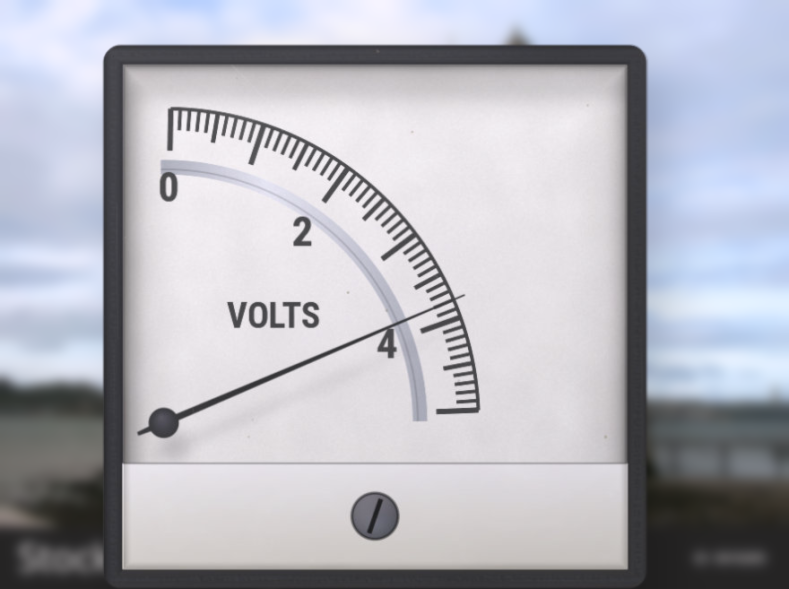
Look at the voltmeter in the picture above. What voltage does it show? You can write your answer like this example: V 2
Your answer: V 3.8
